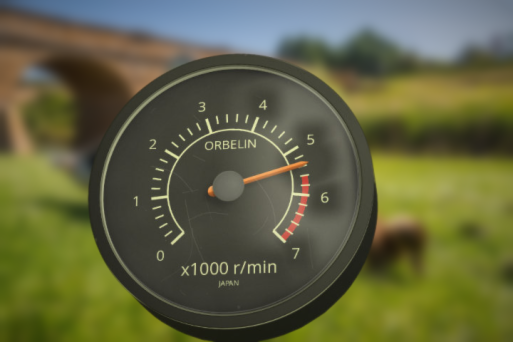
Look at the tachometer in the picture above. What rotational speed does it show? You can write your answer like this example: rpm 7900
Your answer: rpm 5400
